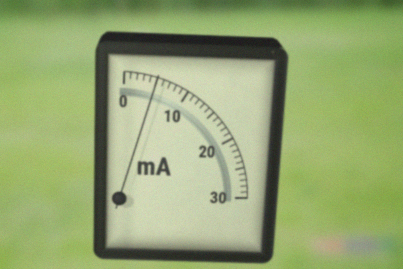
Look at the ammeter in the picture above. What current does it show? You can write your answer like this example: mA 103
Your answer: mA 5
